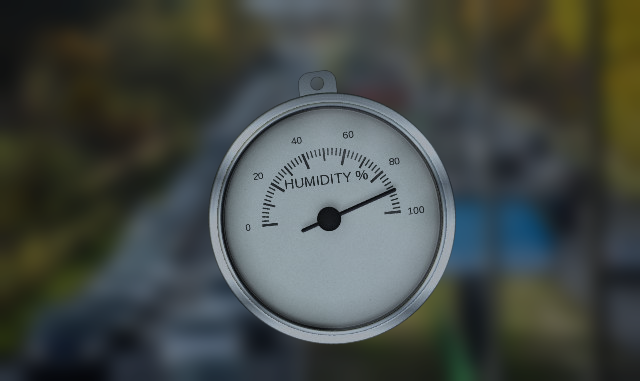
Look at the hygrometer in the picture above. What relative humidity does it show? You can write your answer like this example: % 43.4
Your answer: % 90
